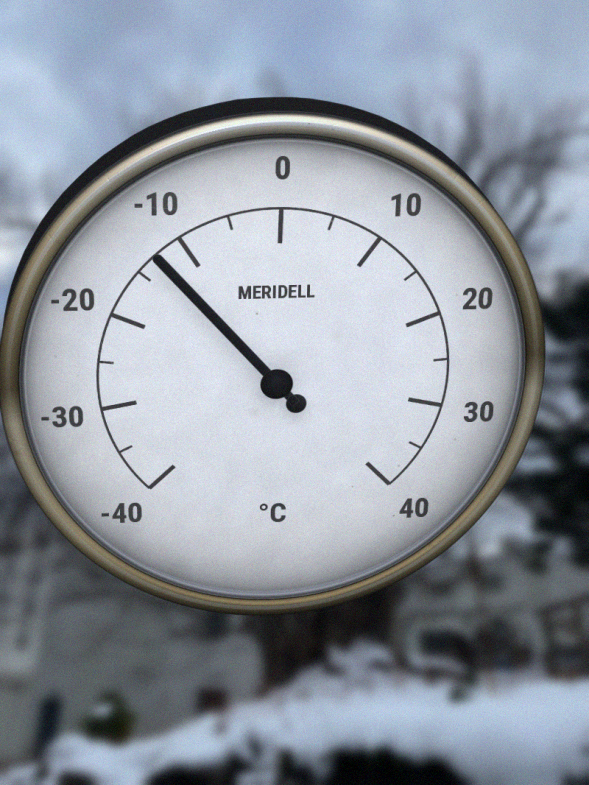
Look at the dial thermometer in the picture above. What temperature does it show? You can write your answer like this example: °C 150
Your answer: °C -12.5
